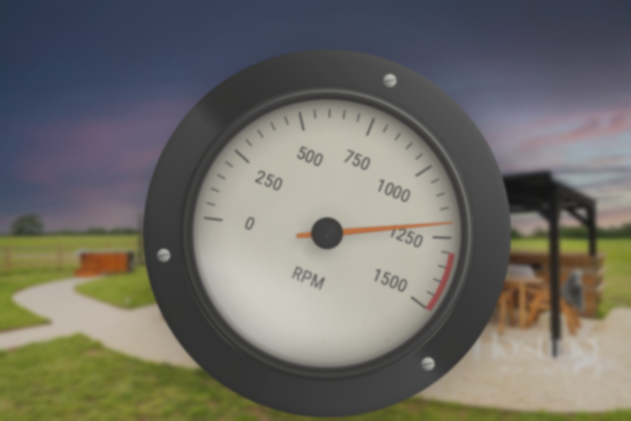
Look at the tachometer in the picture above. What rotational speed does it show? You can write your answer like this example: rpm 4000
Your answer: rpm 1200
